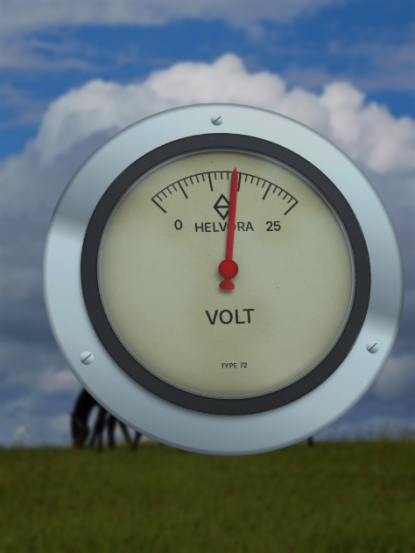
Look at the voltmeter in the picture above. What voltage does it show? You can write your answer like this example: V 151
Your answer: V 14
